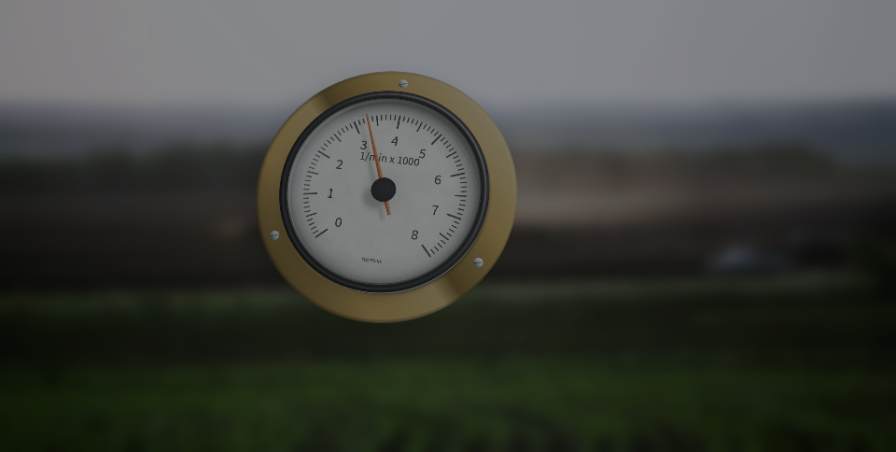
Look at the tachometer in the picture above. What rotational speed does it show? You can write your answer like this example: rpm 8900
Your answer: rpm 3300
